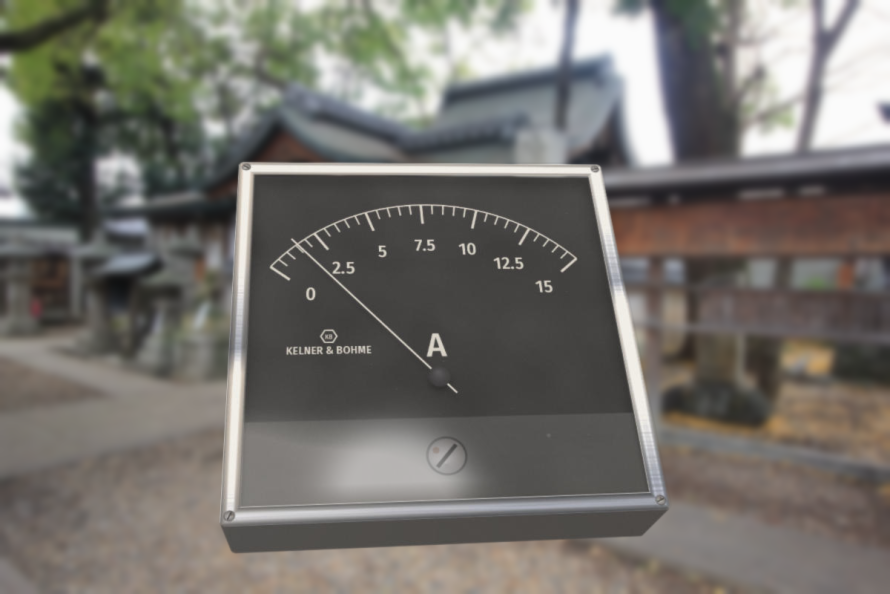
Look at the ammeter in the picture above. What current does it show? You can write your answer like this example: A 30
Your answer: A 1.5
